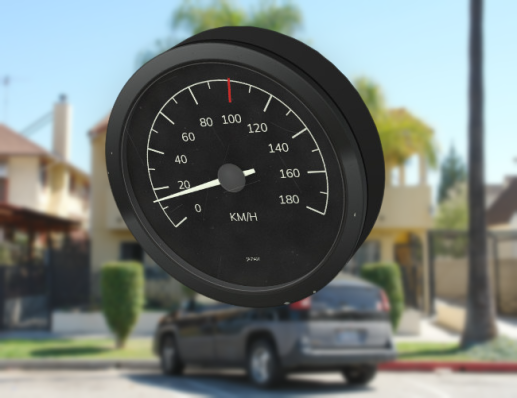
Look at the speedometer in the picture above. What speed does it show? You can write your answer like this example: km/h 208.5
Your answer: km/h 15
